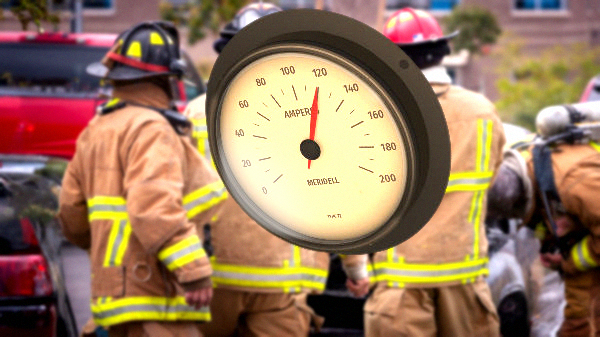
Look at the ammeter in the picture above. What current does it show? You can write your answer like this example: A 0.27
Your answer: A 120
